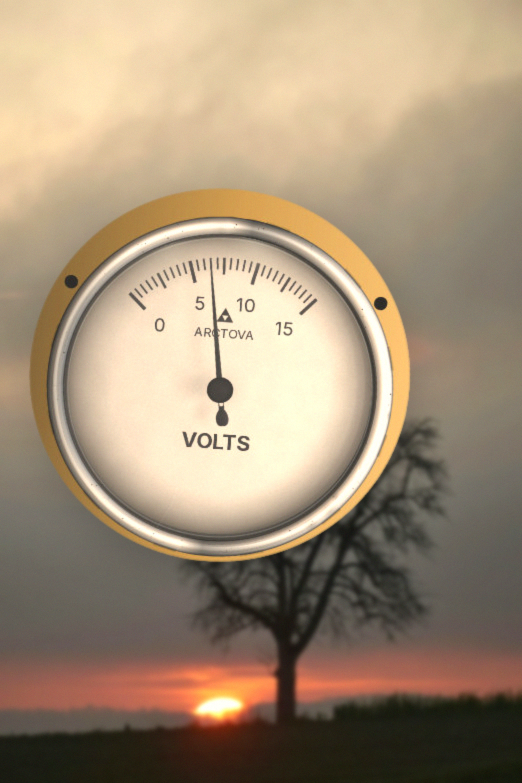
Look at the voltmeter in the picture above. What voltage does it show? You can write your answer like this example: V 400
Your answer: V 6.5
